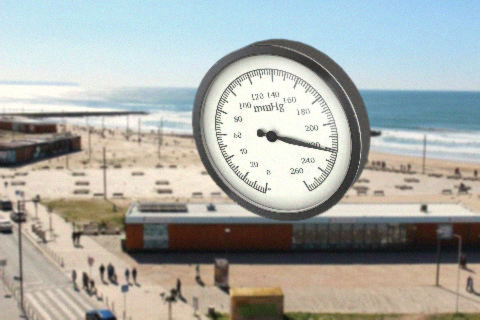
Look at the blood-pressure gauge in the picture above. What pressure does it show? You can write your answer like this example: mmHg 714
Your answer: mmHg 220
